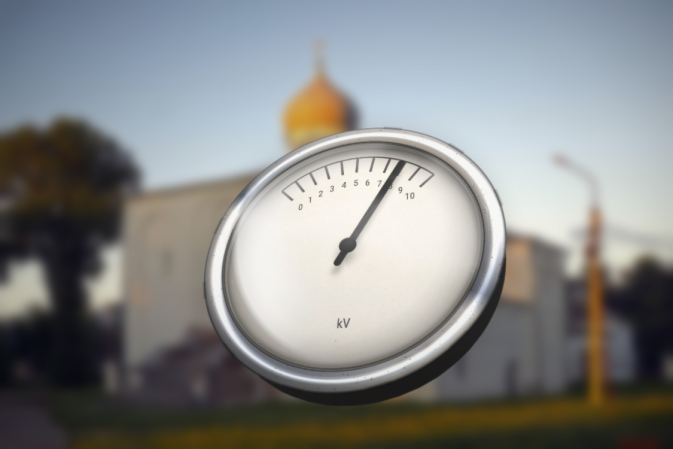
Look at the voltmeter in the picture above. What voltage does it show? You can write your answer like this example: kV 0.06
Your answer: kV 8
